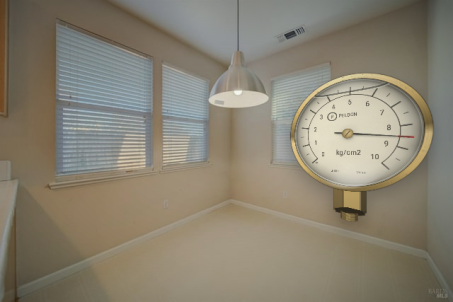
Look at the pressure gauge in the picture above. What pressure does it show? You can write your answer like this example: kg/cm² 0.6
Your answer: kg/cm² 8.5
